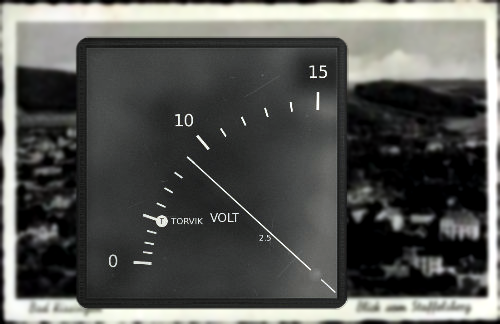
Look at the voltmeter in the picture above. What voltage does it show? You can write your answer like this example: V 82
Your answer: V 9
